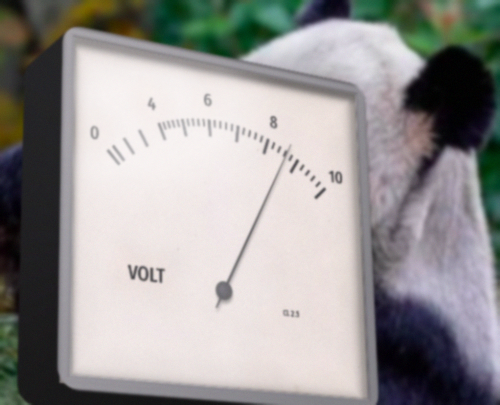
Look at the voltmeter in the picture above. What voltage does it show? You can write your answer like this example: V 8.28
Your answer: V 8.6
